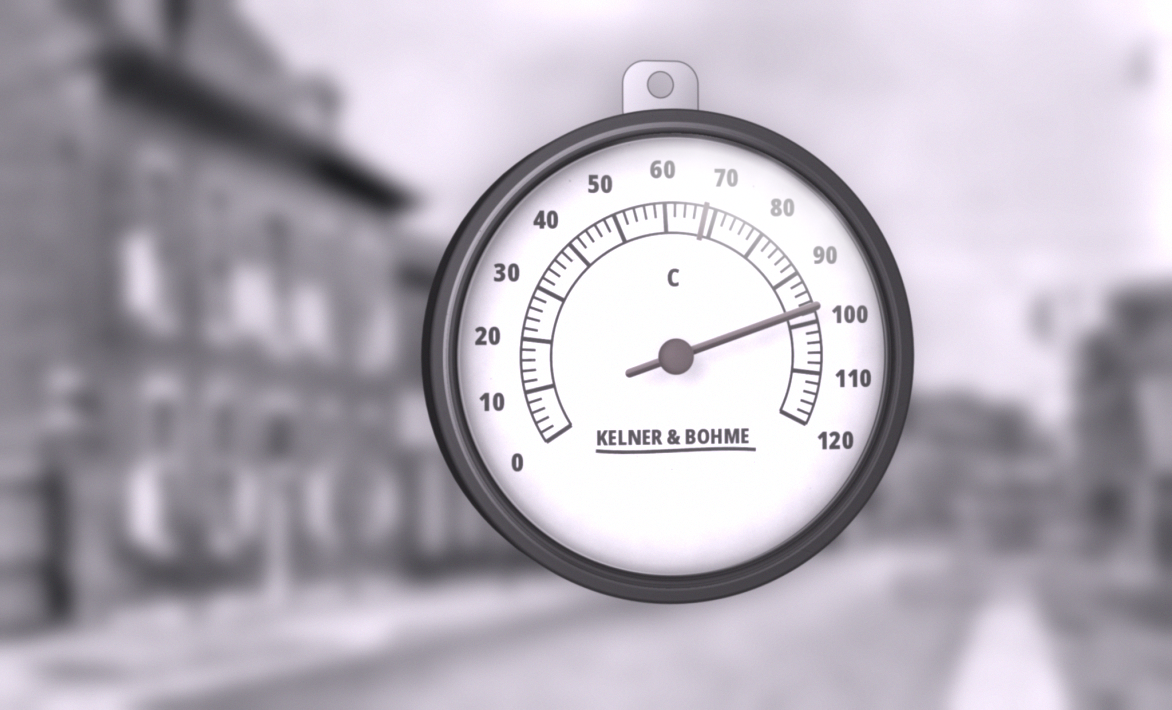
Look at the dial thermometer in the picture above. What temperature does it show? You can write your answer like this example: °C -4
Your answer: °C 97
